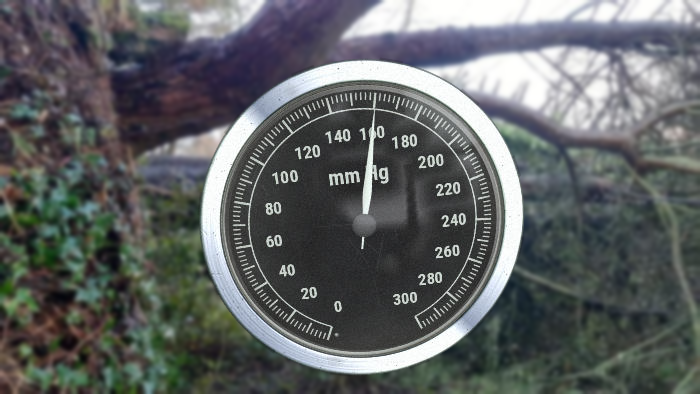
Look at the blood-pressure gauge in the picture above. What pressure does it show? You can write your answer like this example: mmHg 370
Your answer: mmHg 160
